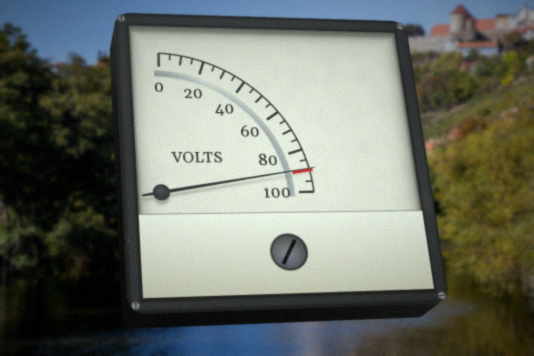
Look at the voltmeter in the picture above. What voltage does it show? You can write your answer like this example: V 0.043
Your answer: V 90
